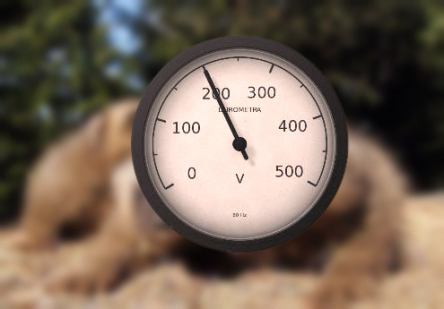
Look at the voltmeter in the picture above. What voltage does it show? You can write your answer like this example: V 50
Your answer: V 200
